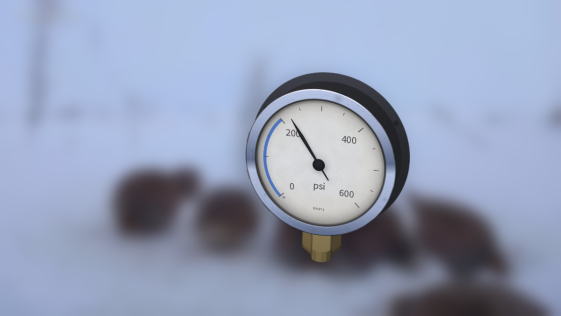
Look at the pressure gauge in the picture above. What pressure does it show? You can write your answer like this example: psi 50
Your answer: psi 225
